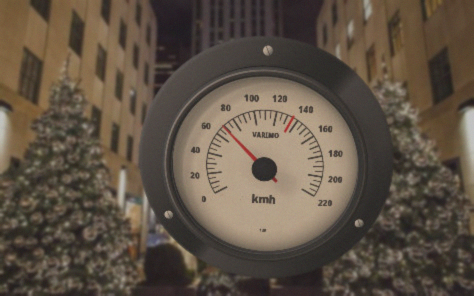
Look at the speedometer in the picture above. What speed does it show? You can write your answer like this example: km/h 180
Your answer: km/h 70
